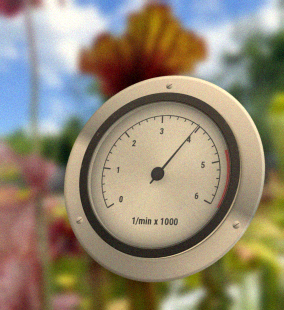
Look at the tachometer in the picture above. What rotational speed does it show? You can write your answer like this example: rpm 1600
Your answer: rpm 4000
